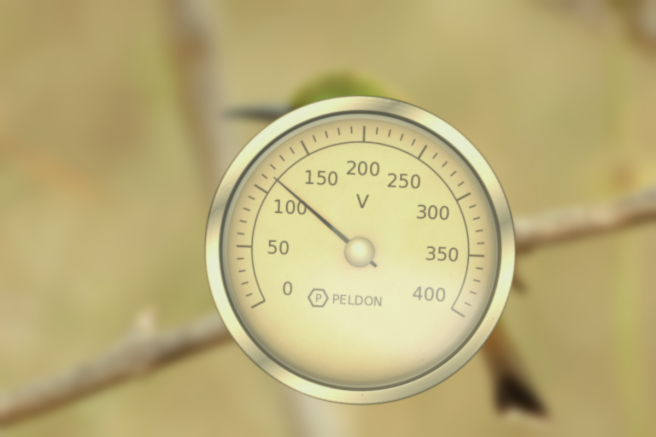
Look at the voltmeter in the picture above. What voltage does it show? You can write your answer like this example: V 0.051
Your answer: V 115
